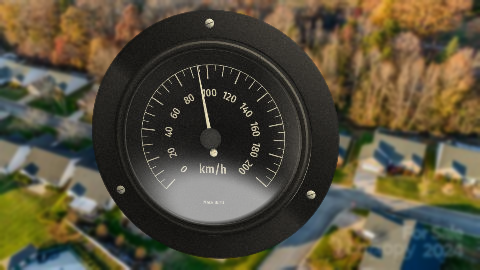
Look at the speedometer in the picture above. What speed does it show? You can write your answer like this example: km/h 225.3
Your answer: km/h 95
